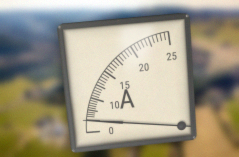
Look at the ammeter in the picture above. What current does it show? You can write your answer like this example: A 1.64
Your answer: A 5
